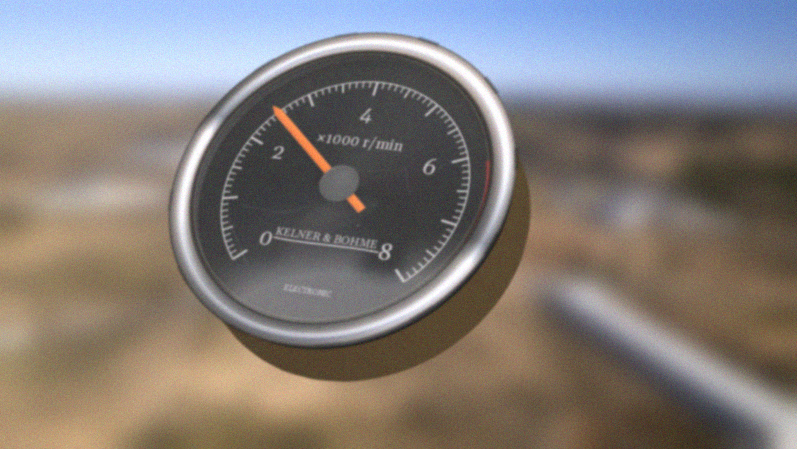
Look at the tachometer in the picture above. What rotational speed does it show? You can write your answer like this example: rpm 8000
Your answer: rpm 2500
